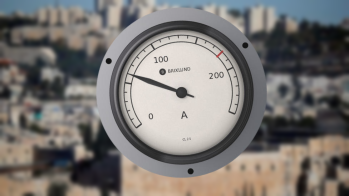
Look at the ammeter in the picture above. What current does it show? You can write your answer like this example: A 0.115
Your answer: A 60
